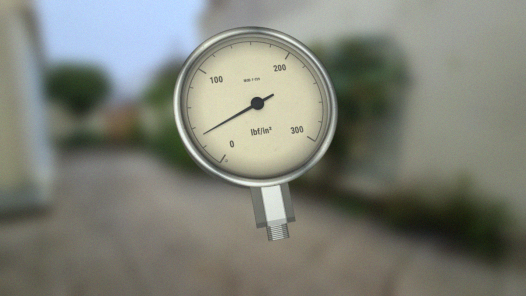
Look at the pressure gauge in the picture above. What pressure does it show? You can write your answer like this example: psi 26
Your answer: psi 30
